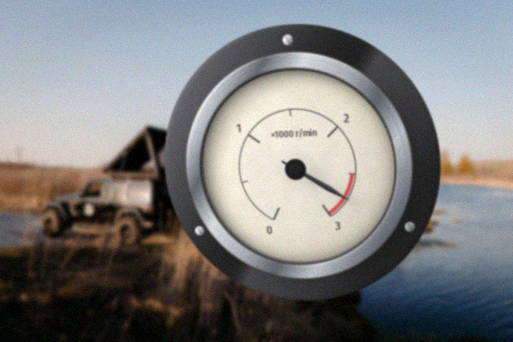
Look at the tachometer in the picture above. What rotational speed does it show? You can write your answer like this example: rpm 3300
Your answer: rpm 2750
